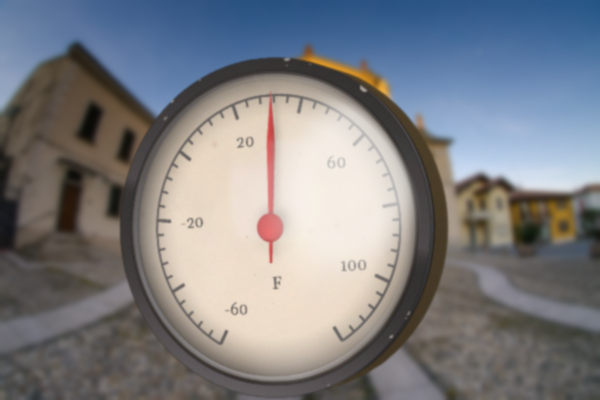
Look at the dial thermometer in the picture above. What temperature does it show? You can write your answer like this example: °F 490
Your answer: °F 32
